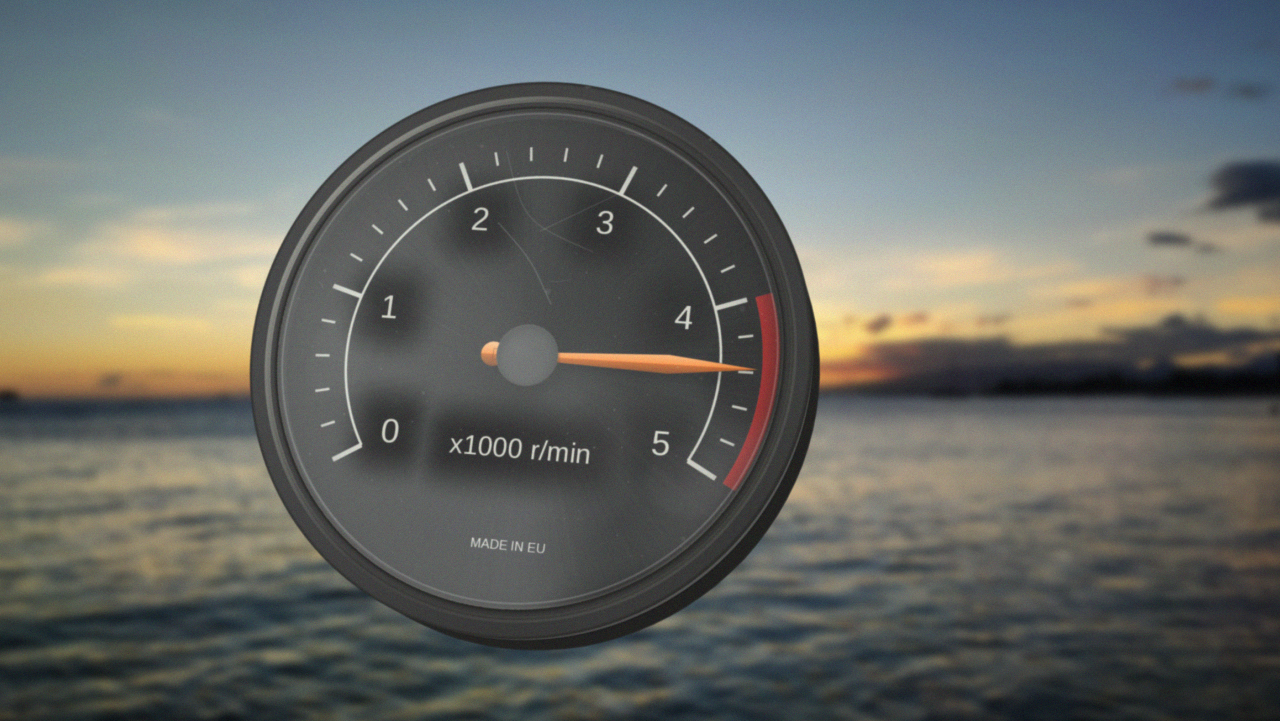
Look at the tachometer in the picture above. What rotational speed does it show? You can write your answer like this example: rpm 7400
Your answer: rpm 4400
